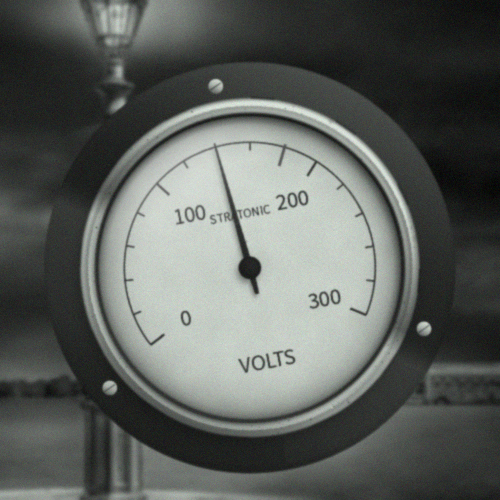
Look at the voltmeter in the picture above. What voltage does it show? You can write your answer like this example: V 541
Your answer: V 140
